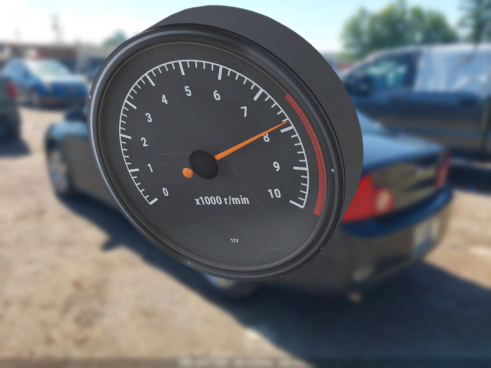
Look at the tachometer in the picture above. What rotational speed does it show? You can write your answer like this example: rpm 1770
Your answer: rpm 7800
